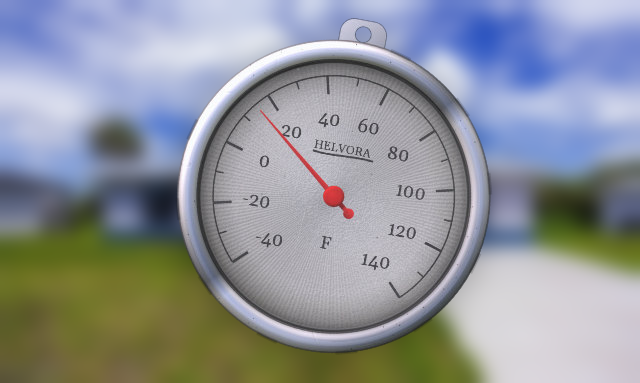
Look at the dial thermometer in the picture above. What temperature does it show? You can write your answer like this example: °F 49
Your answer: °F 15
